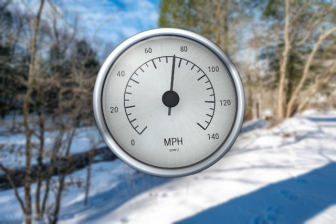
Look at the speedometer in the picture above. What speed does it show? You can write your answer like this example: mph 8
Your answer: mph 75
